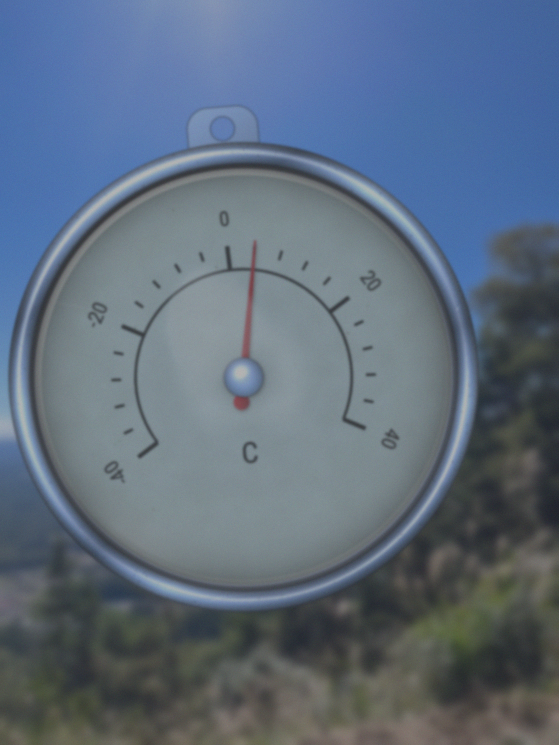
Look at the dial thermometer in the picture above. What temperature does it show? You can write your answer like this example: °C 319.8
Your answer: °C 4
